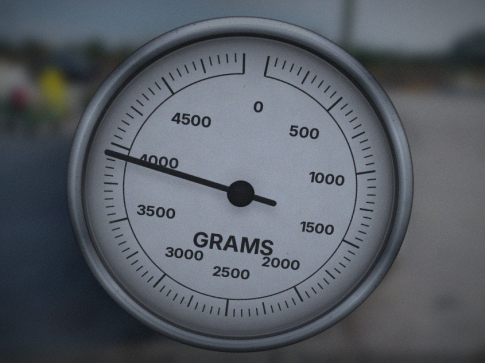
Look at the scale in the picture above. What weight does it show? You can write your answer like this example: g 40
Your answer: g 3950
